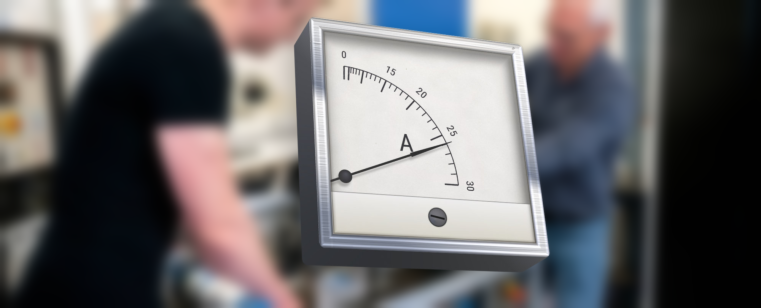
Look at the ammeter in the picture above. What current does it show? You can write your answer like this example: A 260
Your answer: A 26
